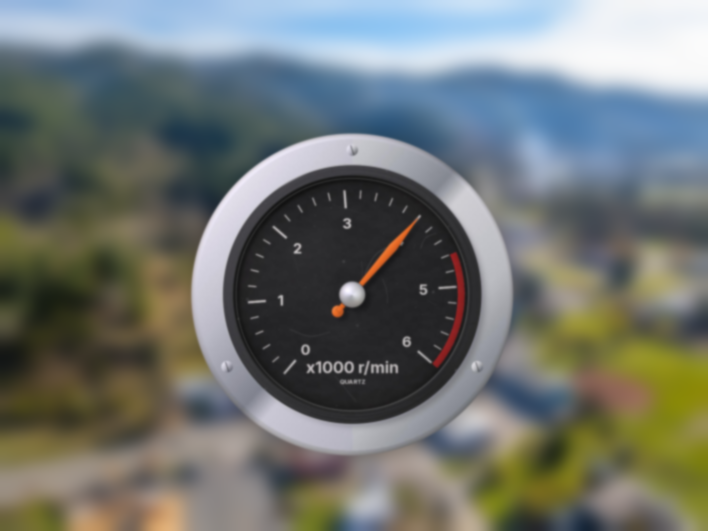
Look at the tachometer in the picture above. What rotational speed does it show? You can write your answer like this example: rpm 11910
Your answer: rpm 4000
